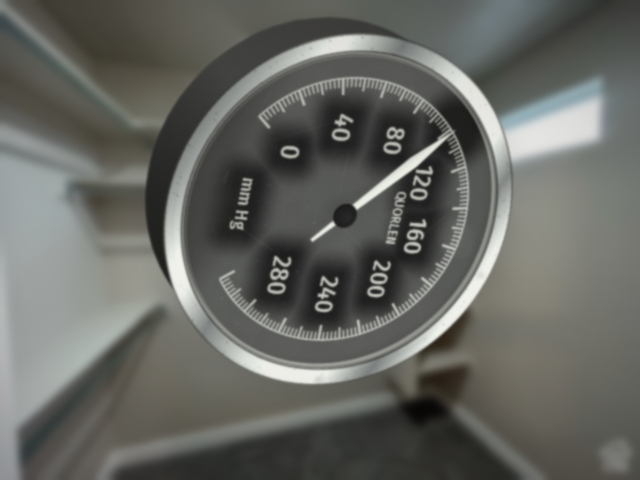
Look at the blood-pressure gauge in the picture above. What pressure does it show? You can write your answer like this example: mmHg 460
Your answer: mmHg 100
